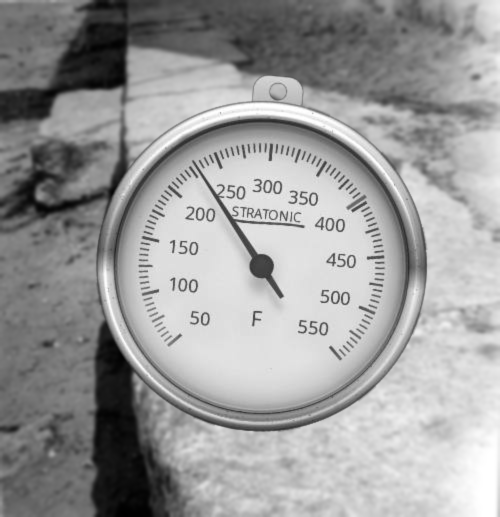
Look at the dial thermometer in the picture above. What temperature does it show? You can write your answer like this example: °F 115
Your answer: °F 230
